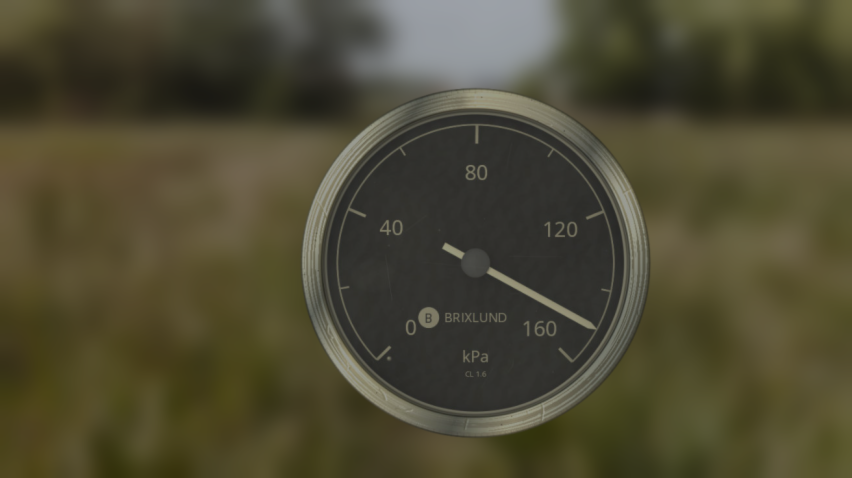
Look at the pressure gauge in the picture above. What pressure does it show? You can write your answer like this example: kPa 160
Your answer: kPa 150
